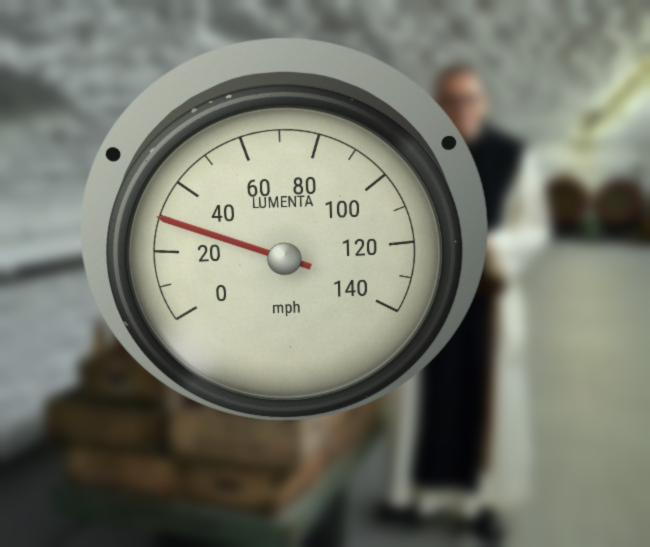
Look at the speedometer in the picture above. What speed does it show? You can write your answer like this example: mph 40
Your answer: mph 30
